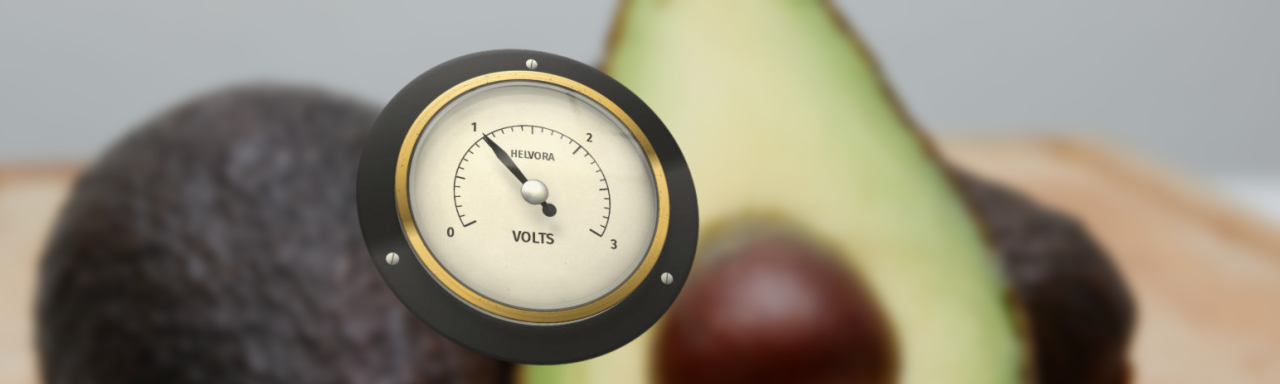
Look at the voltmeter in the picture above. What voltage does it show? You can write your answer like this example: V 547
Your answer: V 1
